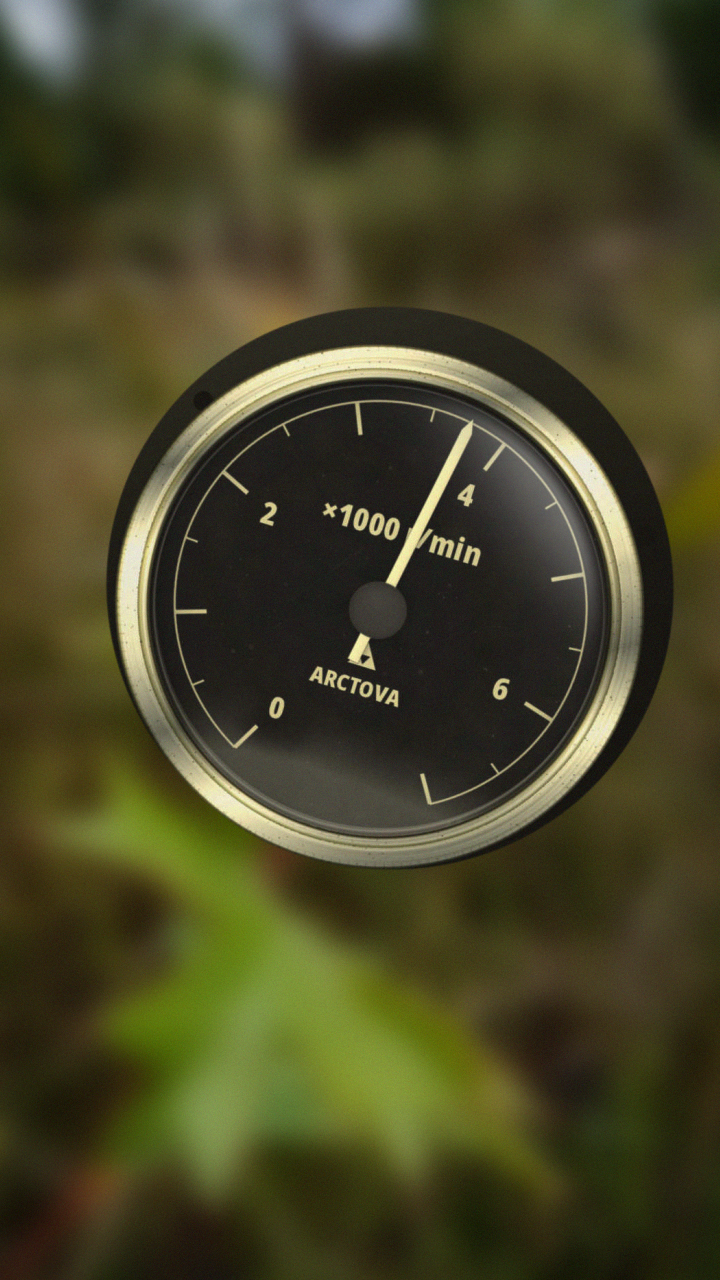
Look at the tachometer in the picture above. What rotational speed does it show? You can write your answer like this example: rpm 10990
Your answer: rpm 3750
